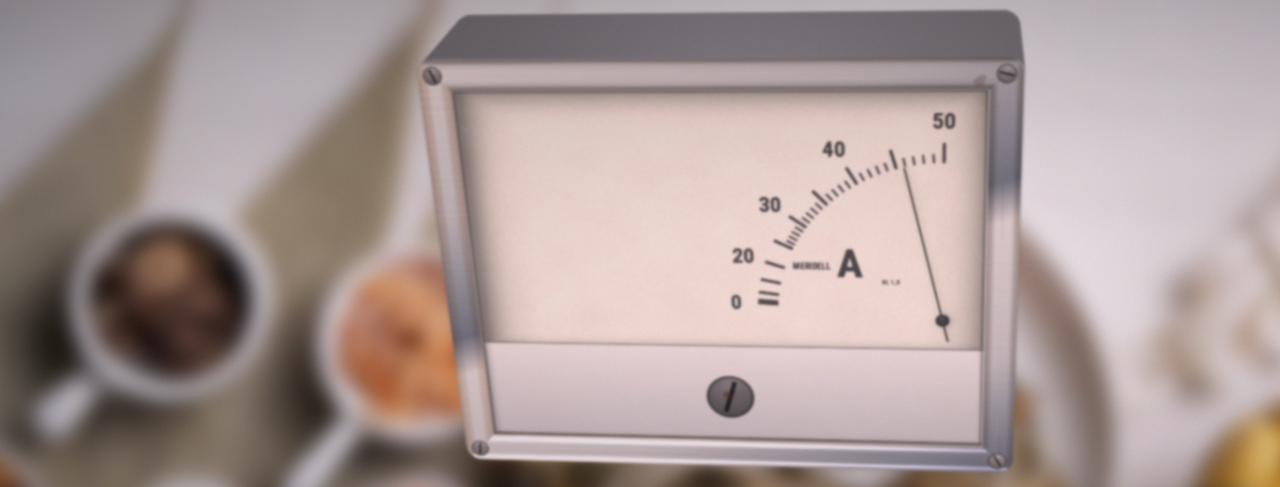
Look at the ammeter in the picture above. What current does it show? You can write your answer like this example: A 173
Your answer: A 46
